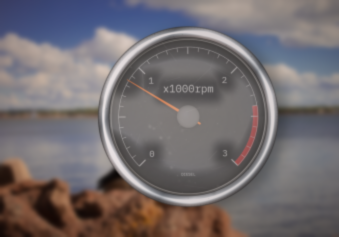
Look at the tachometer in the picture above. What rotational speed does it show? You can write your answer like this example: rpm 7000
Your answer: rpm 850
